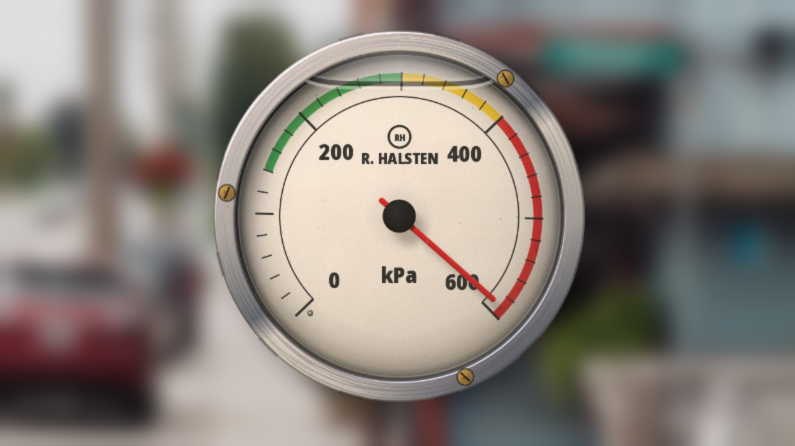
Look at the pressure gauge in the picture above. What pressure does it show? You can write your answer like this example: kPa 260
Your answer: kPa 590
